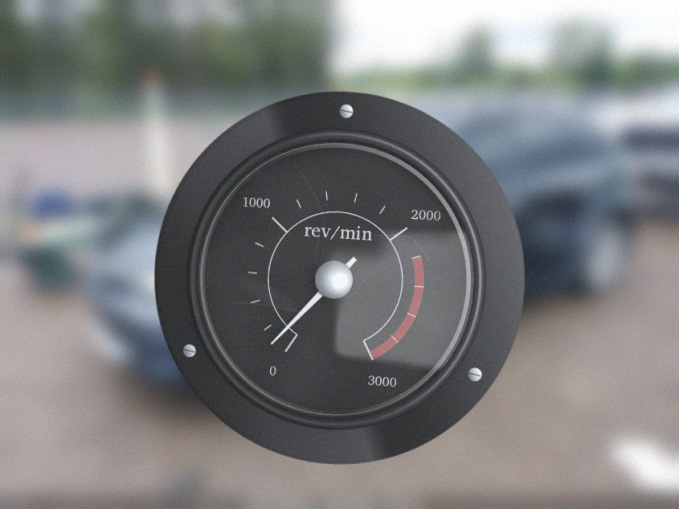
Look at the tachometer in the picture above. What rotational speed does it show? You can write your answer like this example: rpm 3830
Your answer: rpm 100
